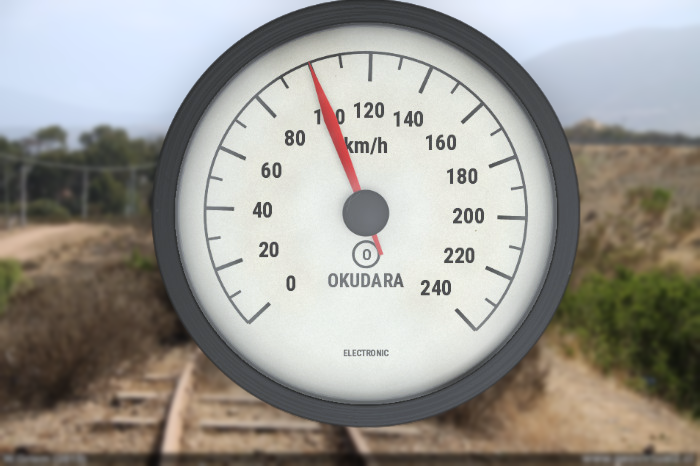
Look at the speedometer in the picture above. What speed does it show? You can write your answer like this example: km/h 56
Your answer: km/h 100
